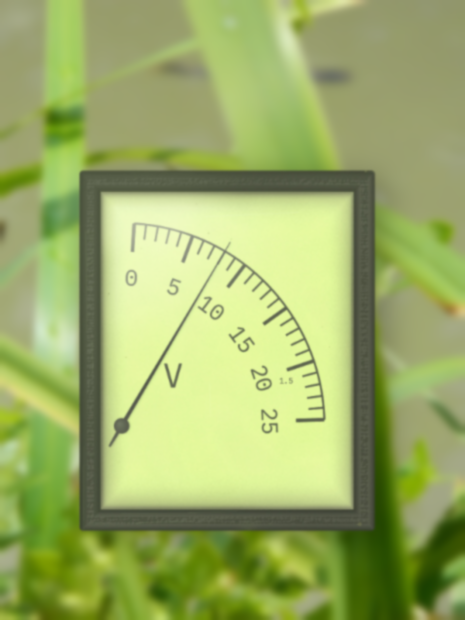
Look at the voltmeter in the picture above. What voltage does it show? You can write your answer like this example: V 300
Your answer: V 8
